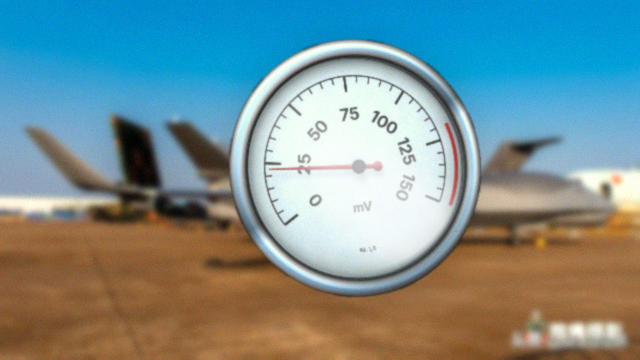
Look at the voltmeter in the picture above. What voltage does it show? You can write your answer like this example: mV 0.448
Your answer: mV 22.5
